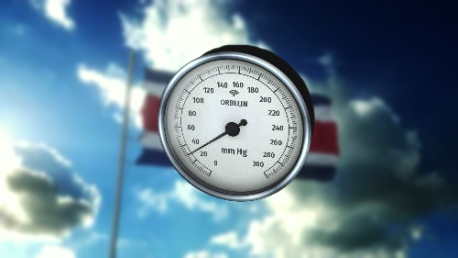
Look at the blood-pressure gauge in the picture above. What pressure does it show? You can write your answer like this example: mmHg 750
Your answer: mmHg 30
